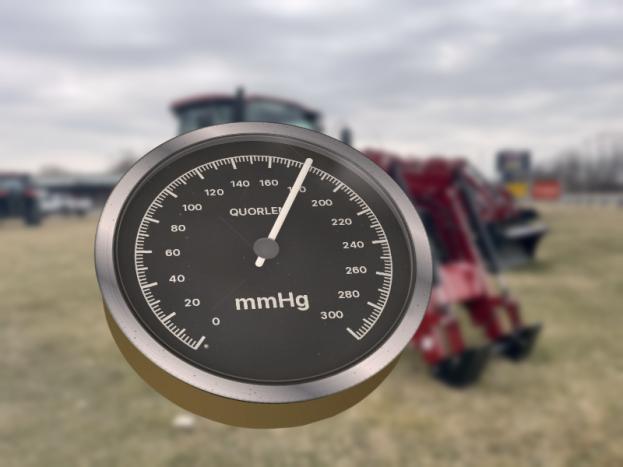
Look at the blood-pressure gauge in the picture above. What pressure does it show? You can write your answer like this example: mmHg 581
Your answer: mmHg 180
